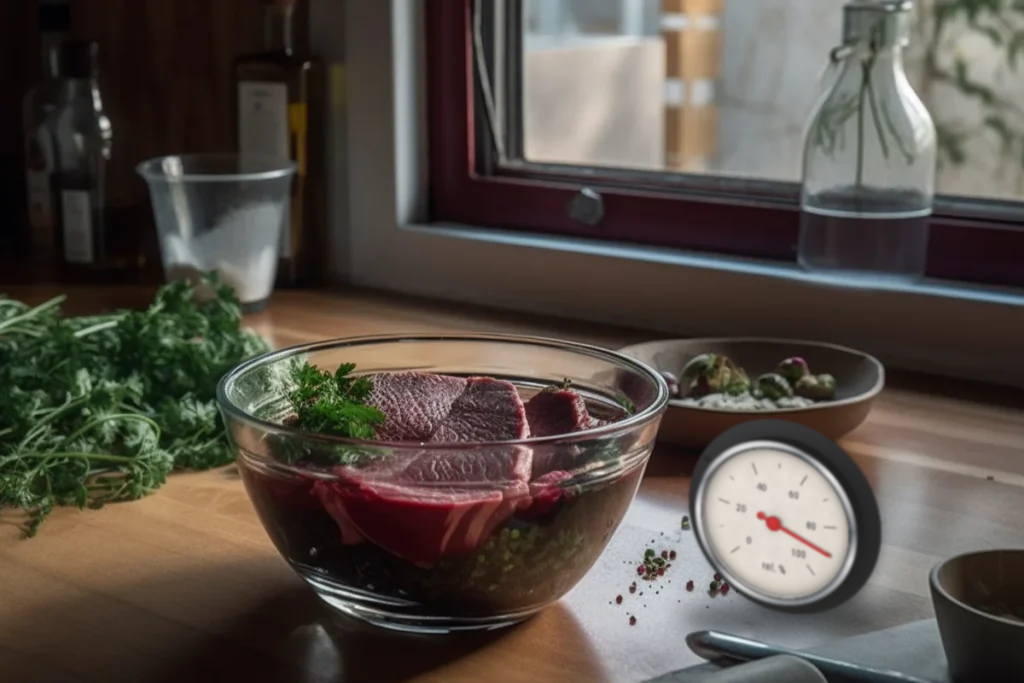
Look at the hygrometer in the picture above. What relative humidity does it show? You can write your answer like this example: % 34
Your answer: % 90
